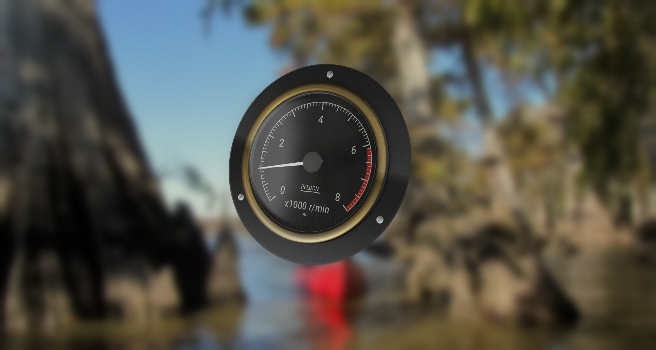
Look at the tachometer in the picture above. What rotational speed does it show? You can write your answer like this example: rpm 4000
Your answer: rpm 1000
